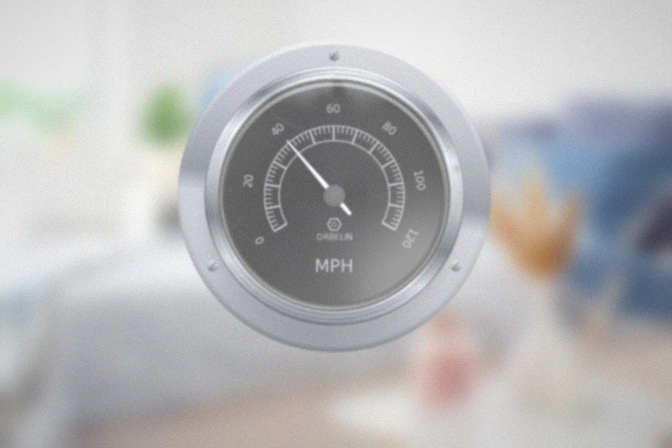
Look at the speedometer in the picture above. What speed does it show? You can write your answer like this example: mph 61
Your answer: mph 40
